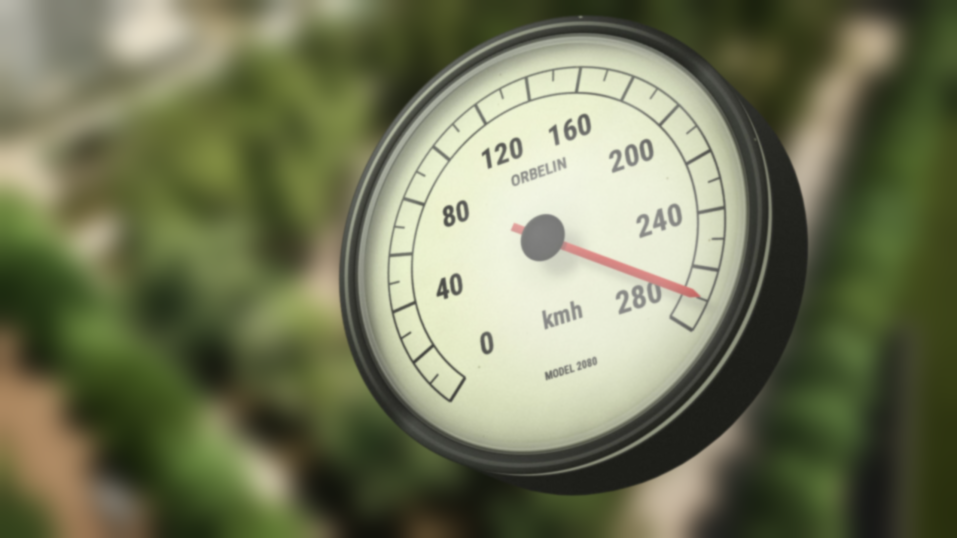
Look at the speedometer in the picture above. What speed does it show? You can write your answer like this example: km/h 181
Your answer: km/h 270
